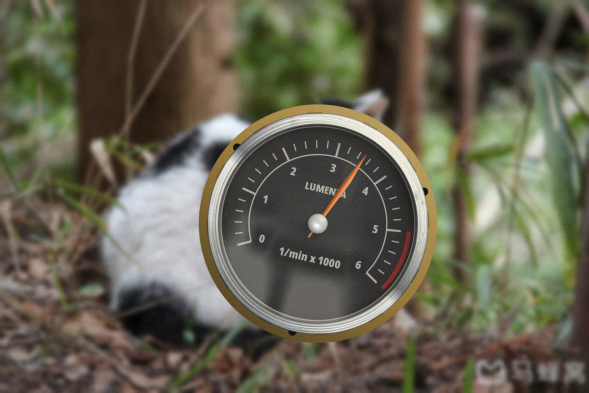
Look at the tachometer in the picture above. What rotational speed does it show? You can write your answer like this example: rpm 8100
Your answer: rpm 3500
